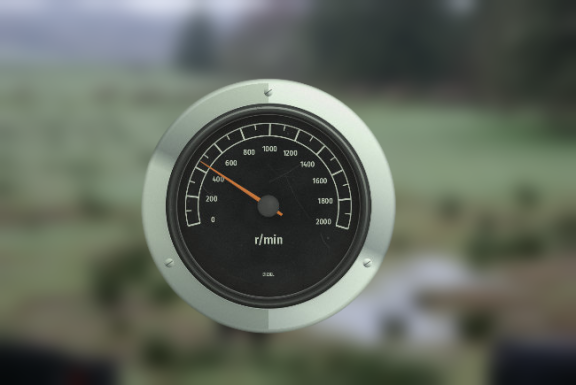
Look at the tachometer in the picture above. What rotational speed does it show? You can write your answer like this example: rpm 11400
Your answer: rpm 450
